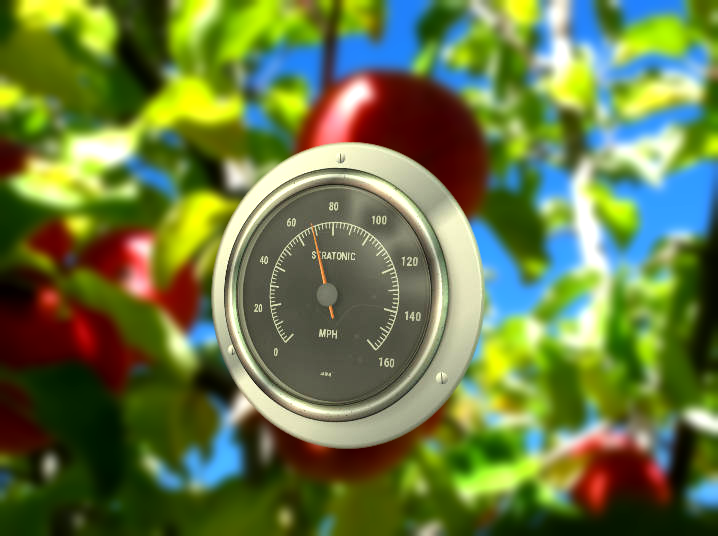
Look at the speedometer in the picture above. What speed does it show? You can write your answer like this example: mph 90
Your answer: mph 70
